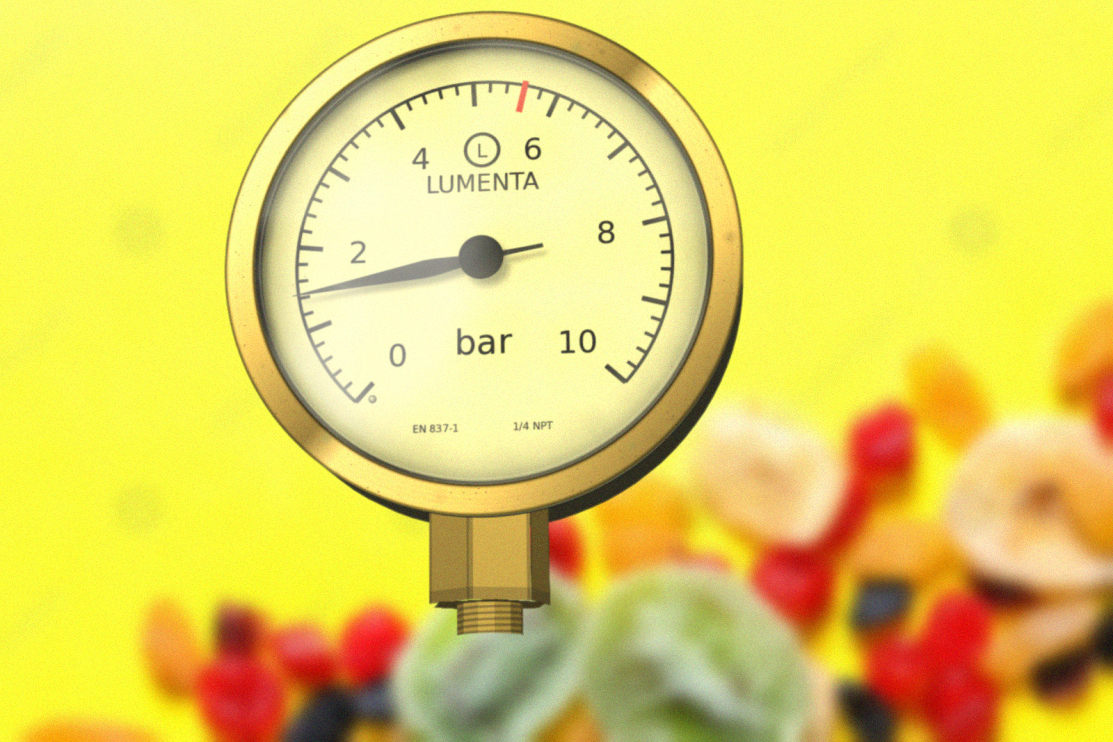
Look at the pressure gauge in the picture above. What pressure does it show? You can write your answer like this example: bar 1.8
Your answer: bar 1.4
